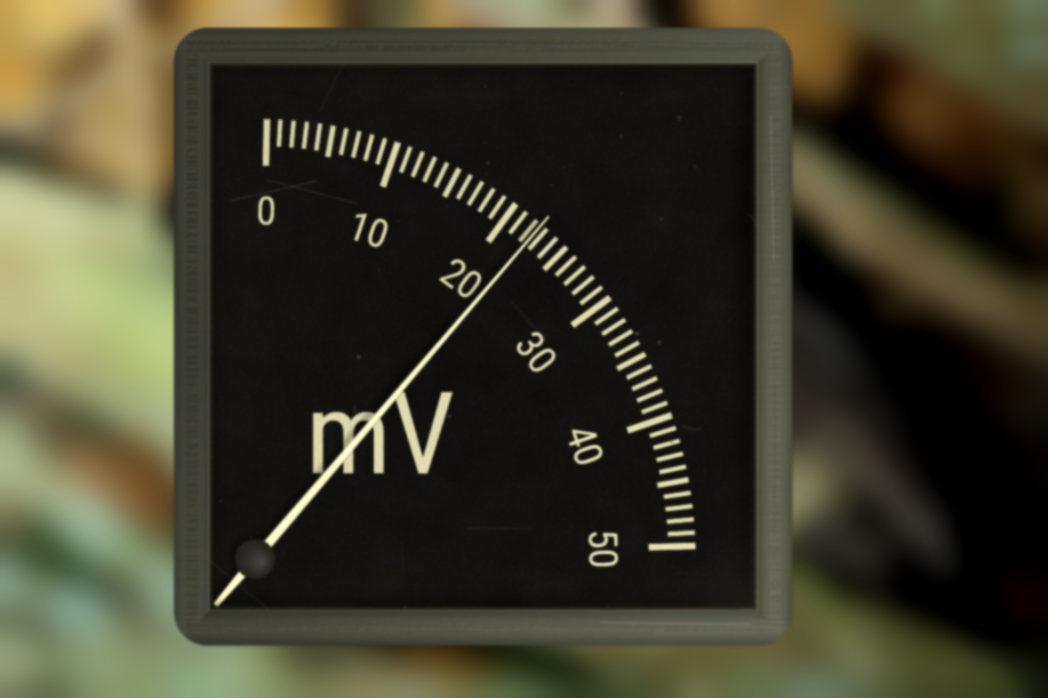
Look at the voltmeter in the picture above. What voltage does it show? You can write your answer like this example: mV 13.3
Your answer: mV 22.5
